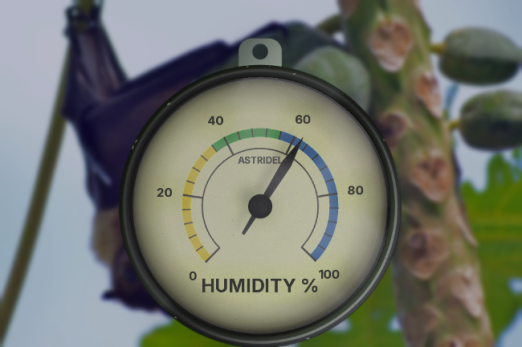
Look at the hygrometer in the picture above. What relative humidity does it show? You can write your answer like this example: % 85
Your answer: % 62
